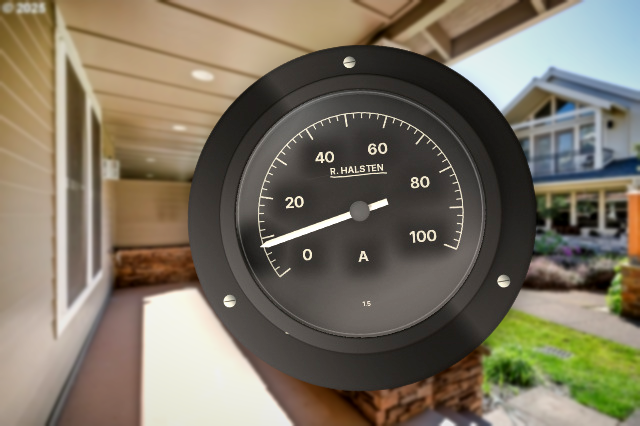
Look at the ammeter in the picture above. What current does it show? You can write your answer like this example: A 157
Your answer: A 8
